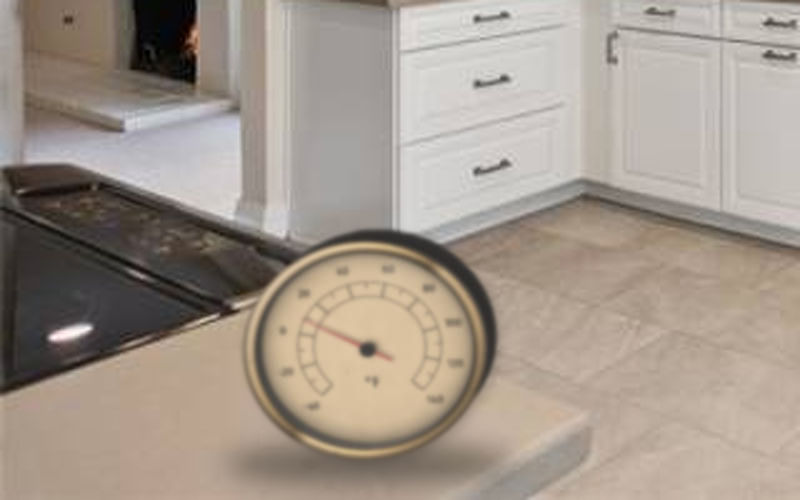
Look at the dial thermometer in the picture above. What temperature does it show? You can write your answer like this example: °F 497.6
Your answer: °F 10
